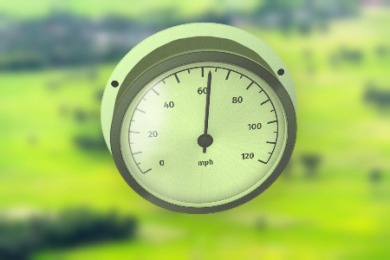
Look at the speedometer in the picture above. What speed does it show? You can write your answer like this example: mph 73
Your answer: mph 62.5
